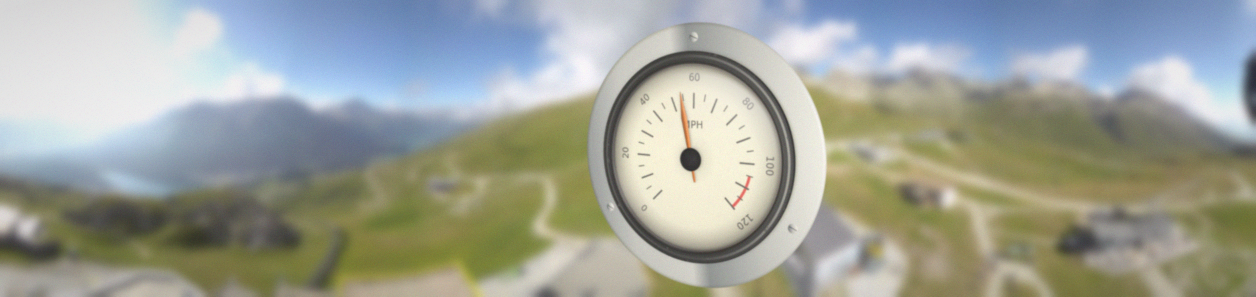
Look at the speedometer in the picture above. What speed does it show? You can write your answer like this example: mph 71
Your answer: mph 55
